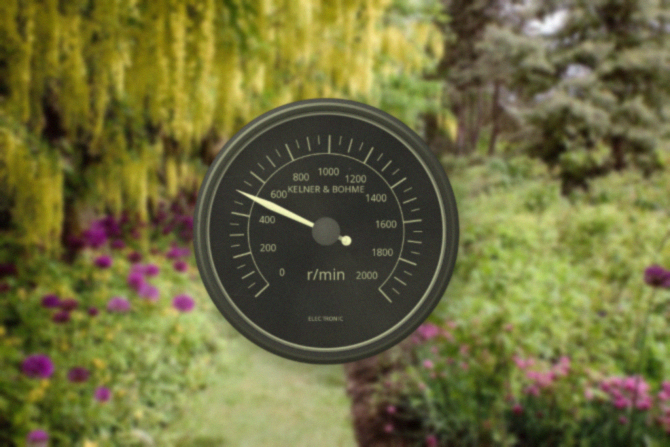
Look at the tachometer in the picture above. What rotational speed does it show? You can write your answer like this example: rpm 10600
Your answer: rpm 500
